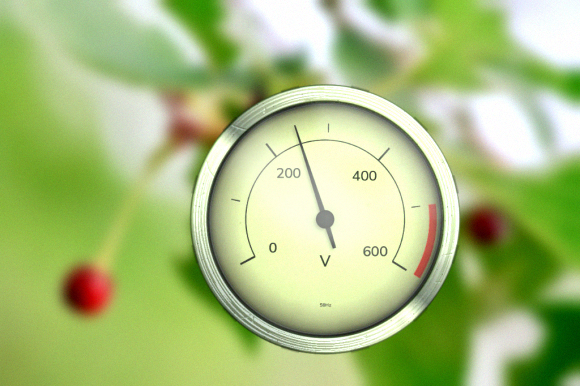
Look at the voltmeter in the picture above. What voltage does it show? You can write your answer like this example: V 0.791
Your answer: V 250
